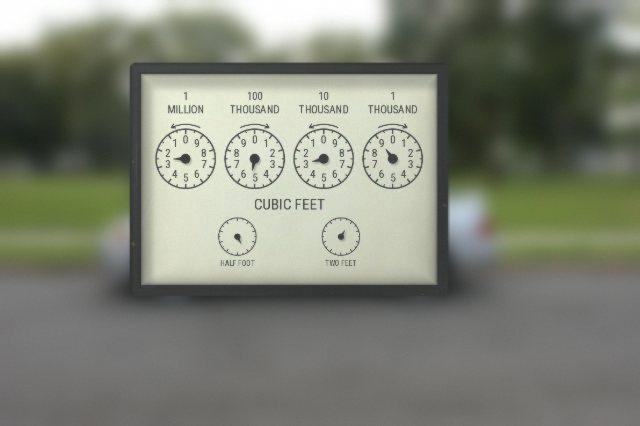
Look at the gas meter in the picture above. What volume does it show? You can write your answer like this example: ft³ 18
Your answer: ft³ 252900
